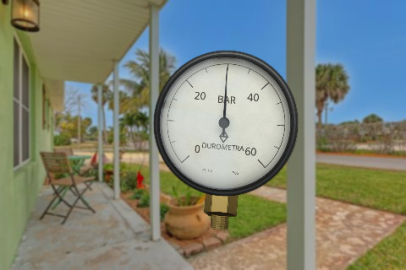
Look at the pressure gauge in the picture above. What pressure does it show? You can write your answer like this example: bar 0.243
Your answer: bar 30
